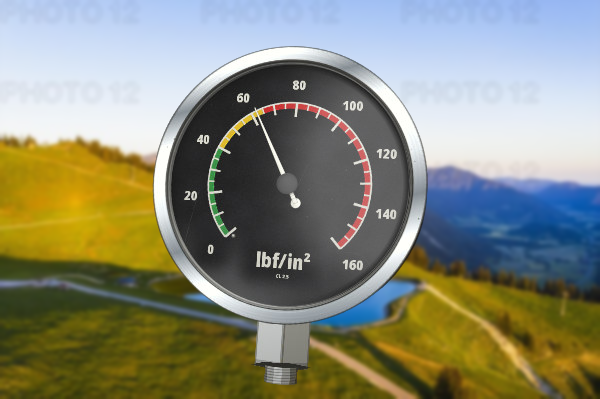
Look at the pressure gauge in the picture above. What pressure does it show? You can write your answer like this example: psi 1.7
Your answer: psi 62.5
